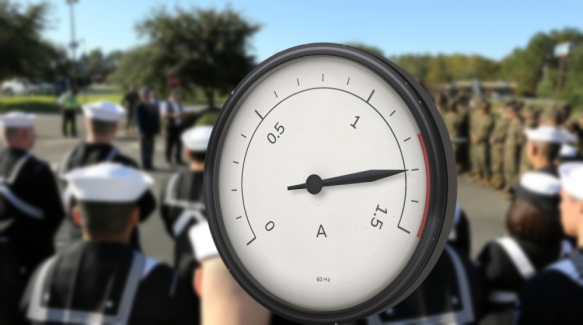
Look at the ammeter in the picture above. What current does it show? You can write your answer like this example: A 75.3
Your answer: A 1.3
